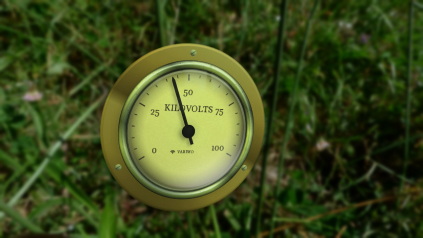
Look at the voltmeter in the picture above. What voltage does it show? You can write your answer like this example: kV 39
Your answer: kV 42.5
